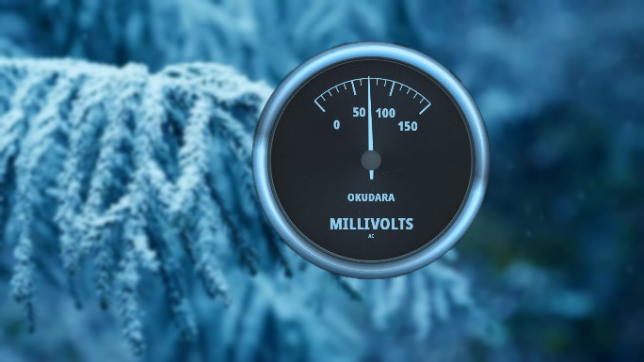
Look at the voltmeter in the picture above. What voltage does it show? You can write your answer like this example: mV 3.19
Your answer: mV 70
